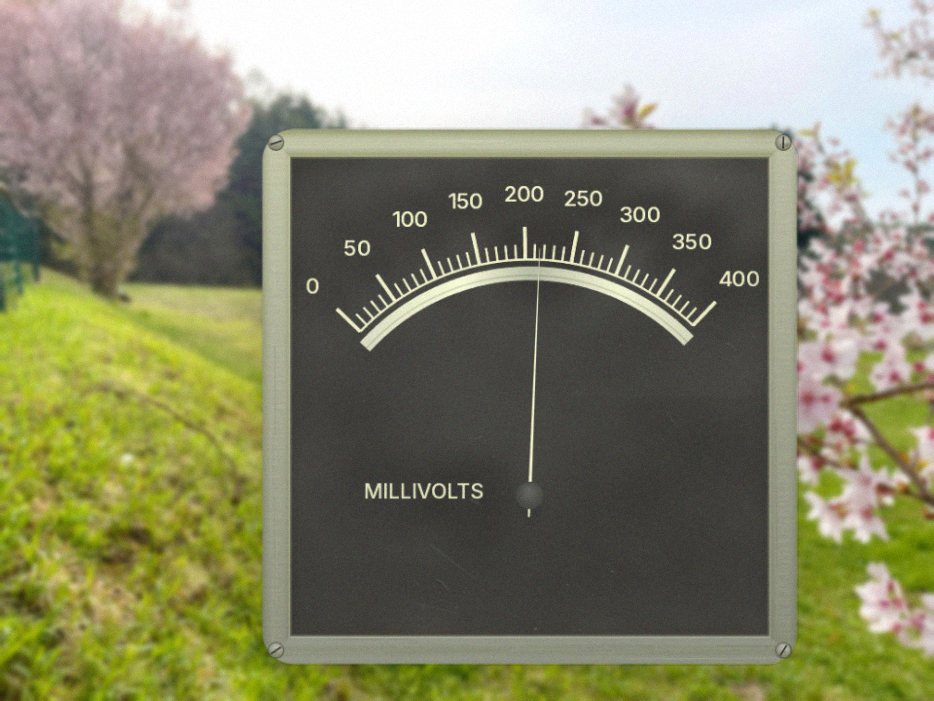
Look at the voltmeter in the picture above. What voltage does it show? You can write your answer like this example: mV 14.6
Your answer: mV 215
